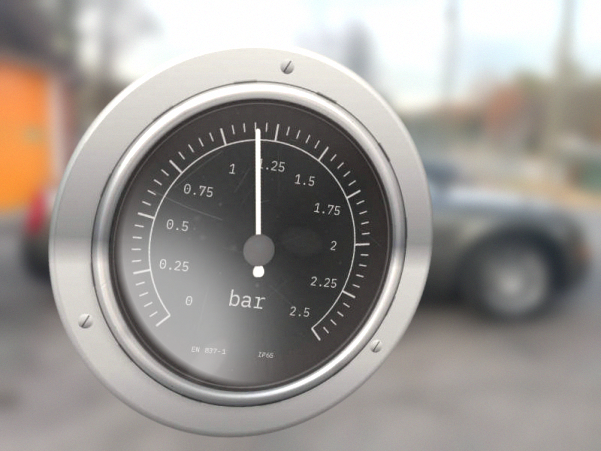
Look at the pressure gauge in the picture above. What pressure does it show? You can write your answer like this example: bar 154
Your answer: bar 1.15
